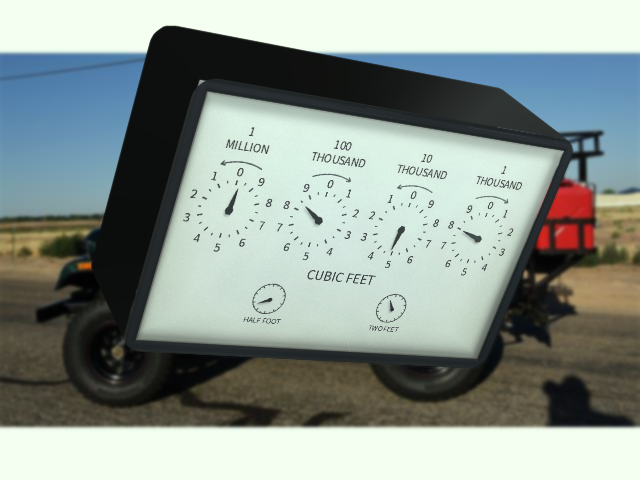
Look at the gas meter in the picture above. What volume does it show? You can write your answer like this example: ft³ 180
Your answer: ft³ 984800
